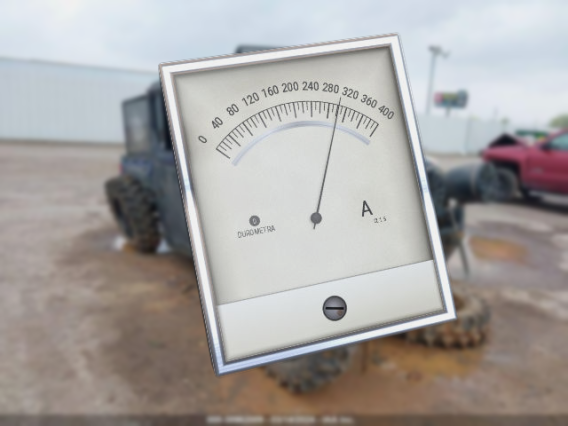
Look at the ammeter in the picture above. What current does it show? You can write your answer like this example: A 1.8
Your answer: A 300
